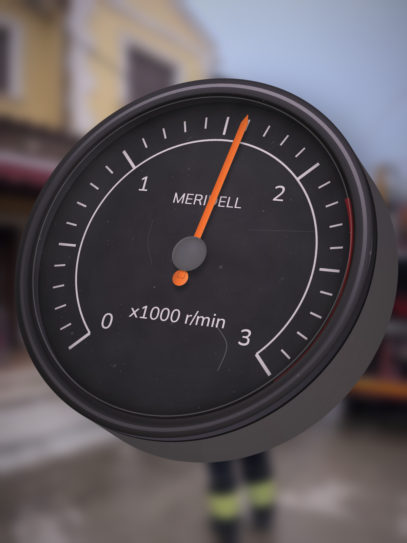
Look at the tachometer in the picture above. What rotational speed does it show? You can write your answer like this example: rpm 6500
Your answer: rpm 1600
